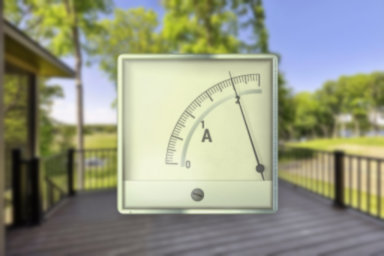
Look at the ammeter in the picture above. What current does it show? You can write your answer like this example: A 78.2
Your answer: A 2
